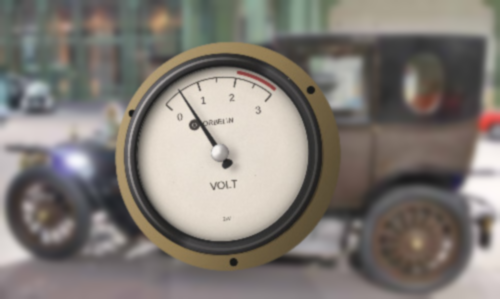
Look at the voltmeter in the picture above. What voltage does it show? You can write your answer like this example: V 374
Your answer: V 0.5
